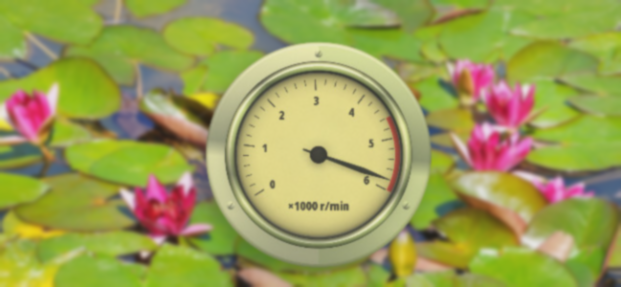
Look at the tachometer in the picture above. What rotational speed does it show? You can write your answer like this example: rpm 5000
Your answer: rpm 5800
